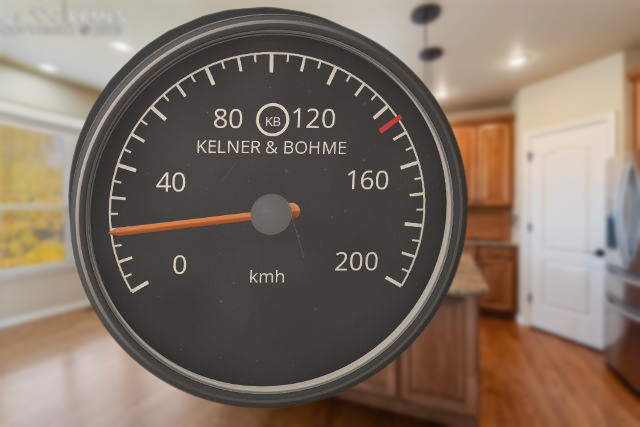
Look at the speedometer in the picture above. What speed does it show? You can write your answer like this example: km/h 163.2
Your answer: km/h 20
